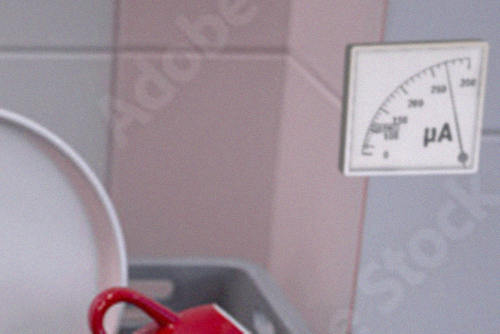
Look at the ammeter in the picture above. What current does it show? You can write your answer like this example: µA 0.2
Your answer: µA 270
